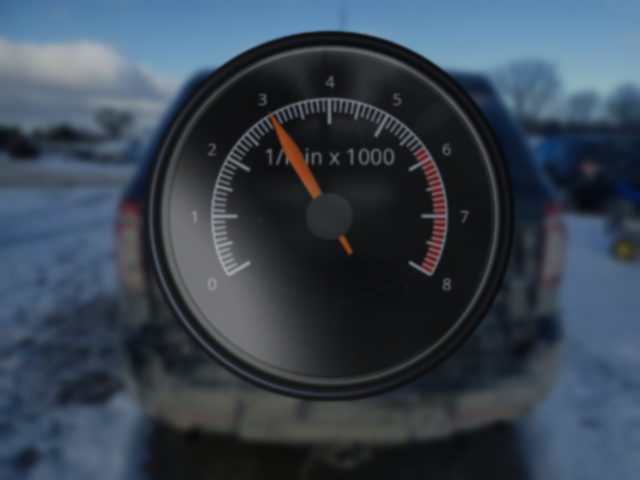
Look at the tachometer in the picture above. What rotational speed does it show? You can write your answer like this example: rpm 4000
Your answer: rpm 3000
